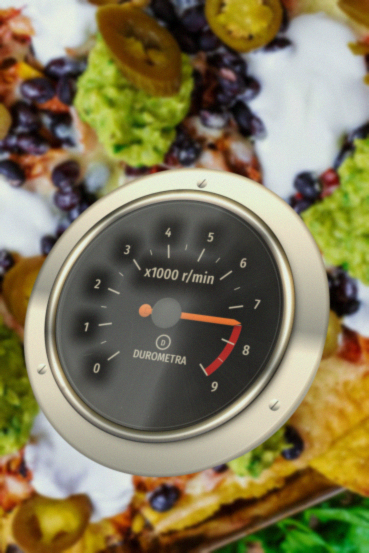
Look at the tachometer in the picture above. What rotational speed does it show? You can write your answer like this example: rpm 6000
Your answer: rpm 7500
